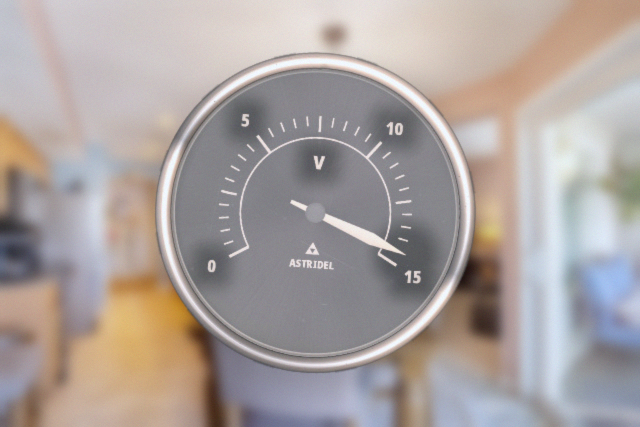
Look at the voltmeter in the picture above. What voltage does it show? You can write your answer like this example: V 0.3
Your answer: V 14.5
